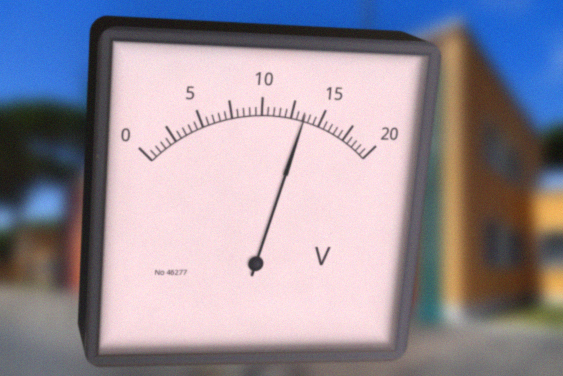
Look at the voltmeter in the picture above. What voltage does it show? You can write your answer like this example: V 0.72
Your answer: V 13.5
